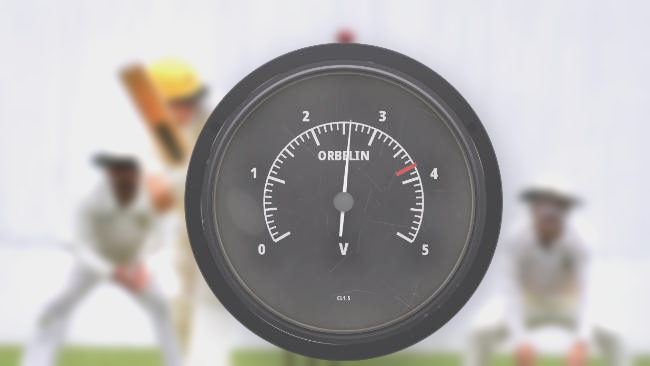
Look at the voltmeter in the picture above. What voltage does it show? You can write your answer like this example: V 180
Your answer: V 2.6
